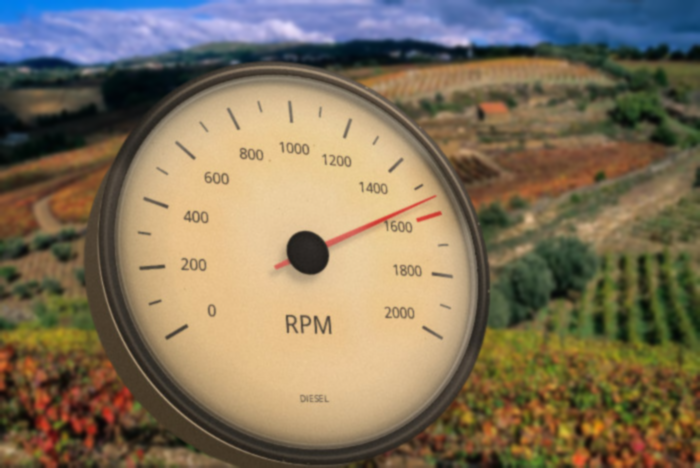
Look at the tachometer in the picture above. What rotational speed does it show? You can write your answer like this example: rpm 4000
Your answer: rpm 1550
